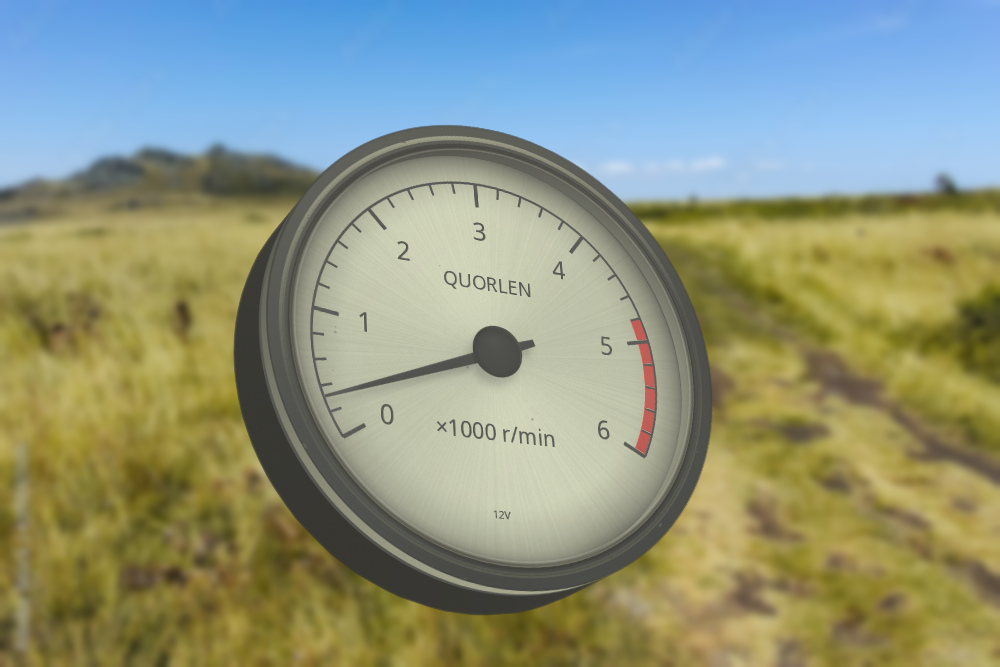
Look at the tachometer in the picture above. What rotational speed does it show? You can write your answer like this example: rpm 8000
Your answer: rpm 300
